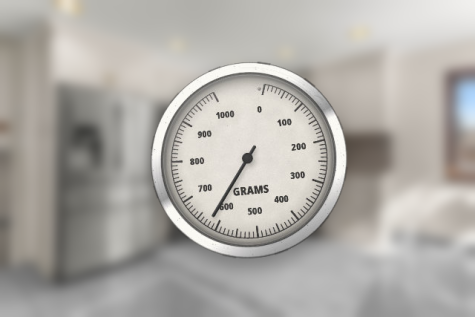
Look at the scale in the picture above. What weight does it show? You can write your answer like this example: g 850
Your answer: g 620
